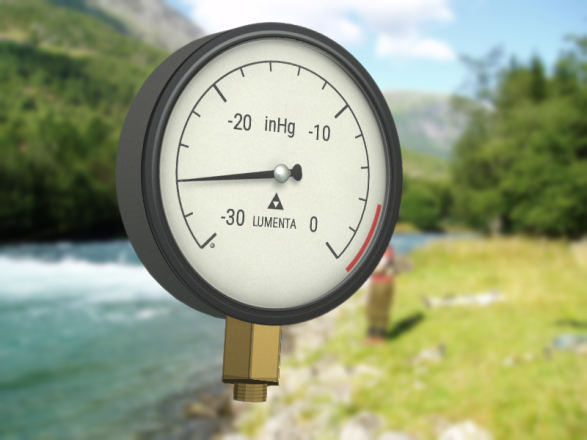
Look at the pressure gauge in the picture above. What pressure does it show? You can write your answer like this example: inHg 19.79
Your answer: inHg -26
